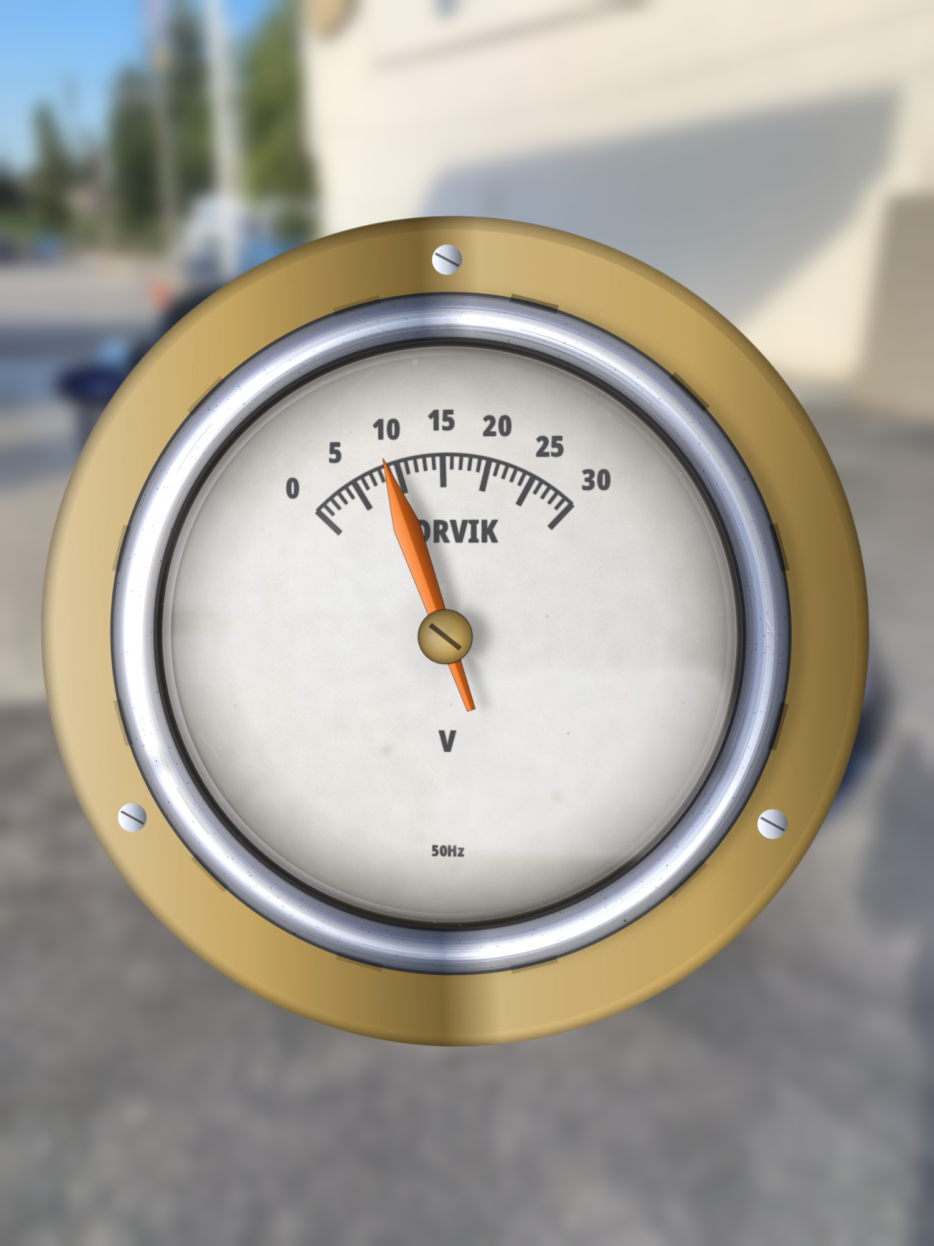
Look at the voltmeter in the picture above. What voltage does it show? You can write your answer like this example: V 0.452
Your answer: V 9
